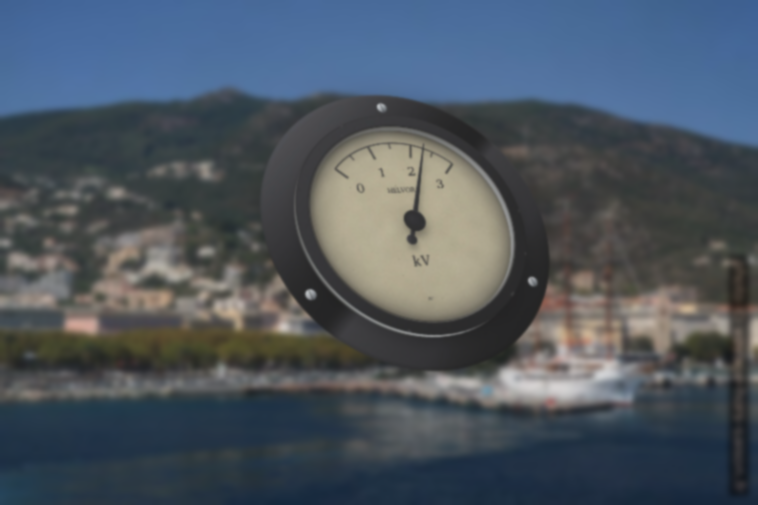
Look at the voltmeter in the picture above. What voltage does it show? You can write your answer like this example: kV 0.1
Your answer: kV 2.25
